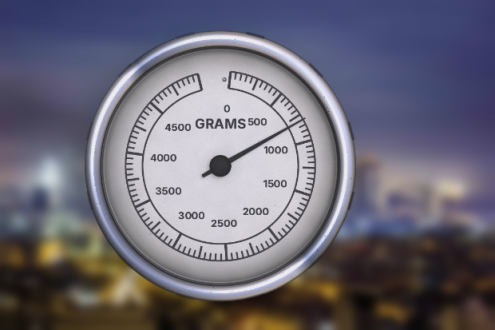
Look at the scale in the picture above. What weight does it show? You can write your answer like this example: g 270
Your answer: g 800
